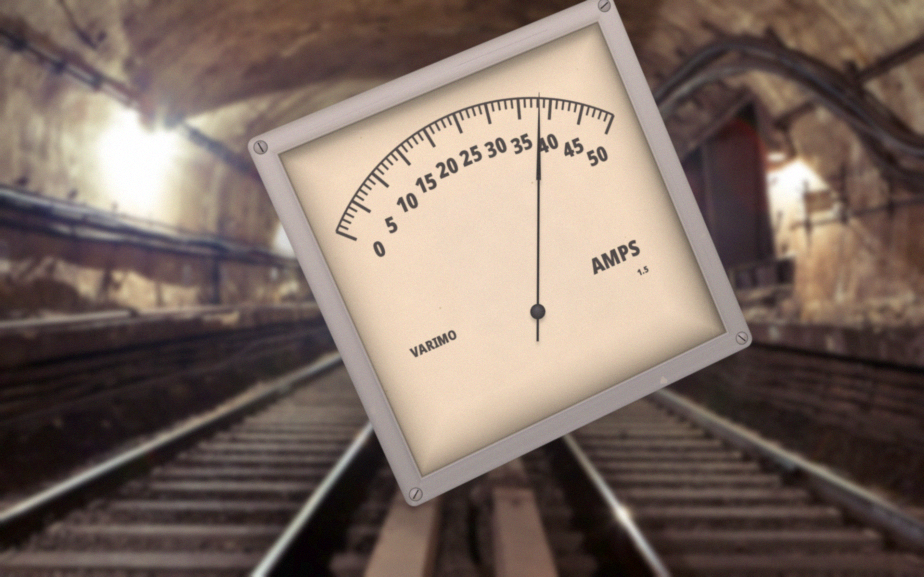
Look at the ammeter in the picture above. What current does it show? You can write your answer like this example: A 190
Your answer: A 38
